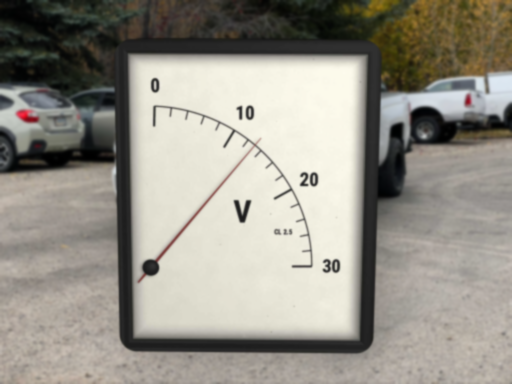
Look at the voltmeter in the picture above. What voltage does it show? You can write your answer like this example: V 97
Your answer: V 13
